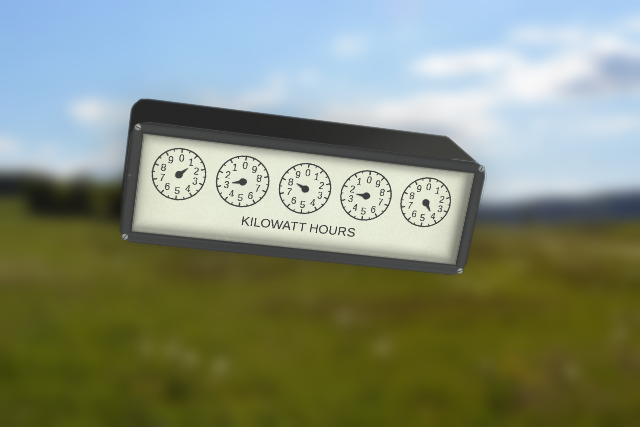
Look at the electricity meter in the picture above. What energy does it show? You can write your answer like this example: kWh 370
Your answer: kWh 12824
